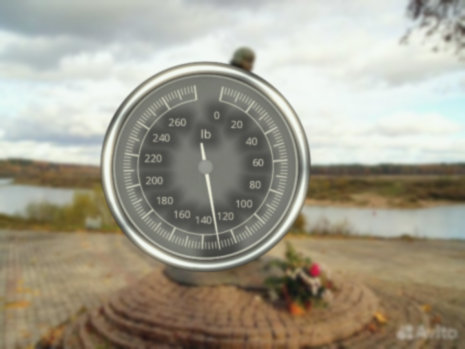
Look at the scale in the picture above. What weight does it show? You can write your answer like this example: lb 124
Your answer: lb 130
